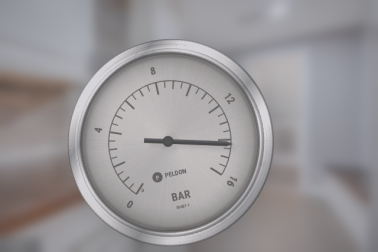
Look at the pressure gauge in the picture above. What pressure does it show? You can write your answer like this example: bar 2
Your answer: bar 14.25
